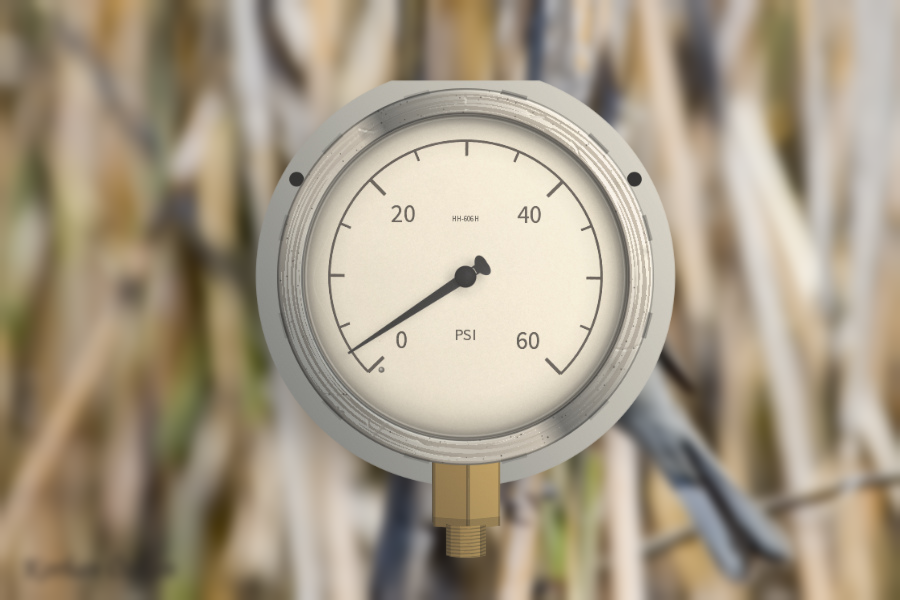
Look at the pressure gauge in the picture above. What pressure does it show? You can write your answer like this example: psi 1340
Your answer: psi 2.5
